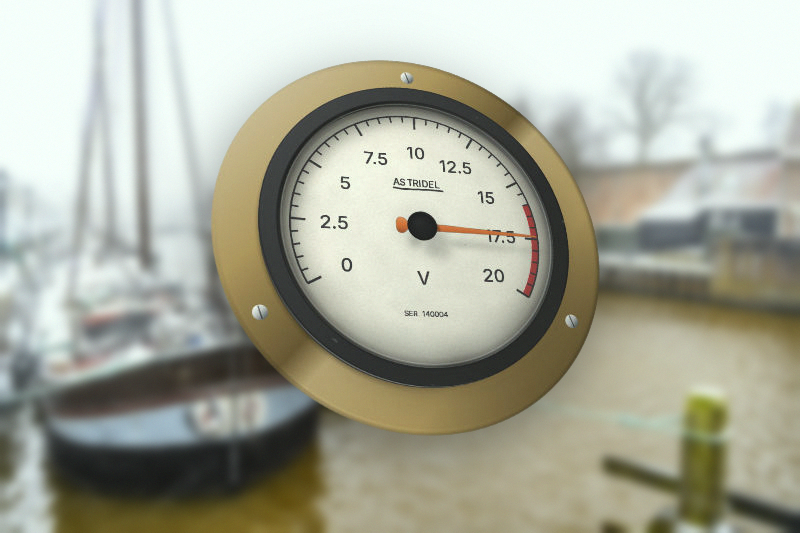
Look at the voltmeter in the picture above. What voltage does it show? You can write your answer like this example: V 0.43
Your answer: V 17.5
